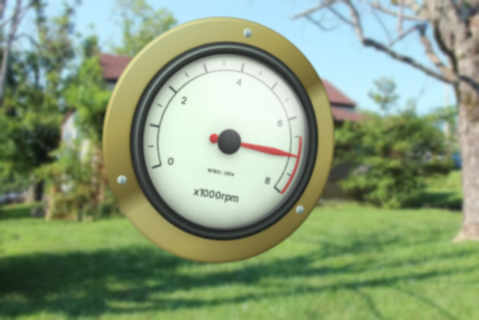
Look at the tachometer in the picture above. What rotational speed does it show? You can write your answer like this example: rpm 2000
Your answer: rpm 7000
